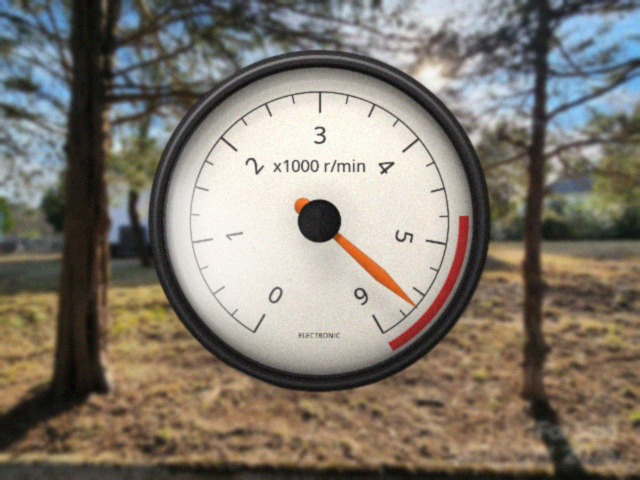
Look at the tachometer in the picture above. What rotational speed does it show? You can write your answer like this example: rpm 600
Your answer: rpm 5625
